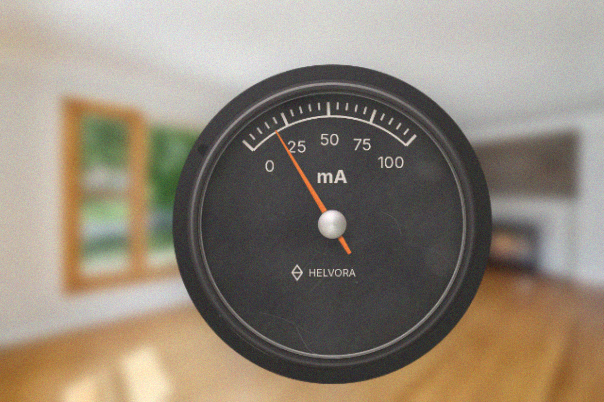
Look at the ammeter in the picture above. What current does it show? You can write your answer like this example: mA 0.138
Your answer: mA 17.5
